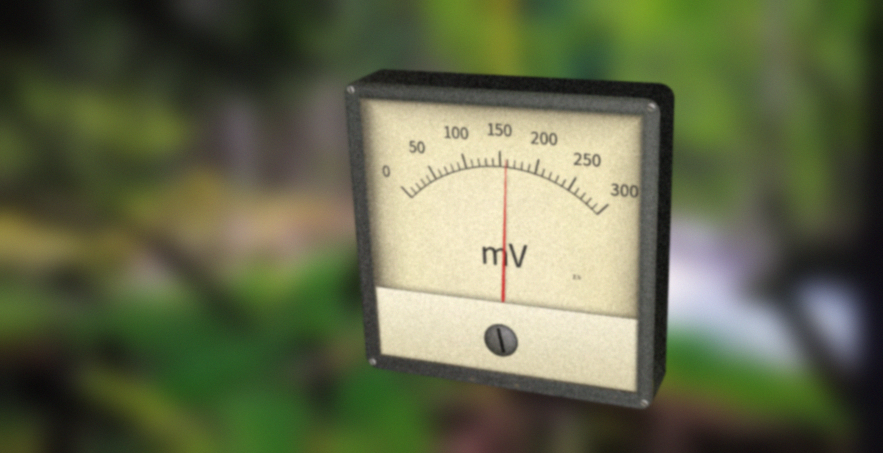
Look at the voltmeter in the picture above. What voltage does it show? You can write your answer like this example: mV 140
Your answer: mV 160
